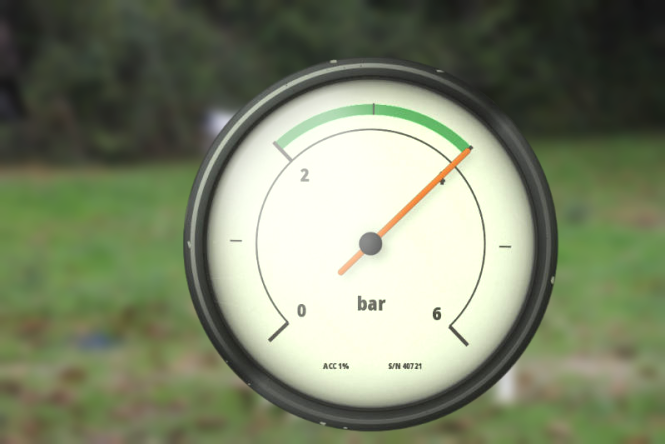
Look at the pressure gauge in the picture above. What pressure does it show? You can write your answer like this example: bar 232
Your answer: bar 4
